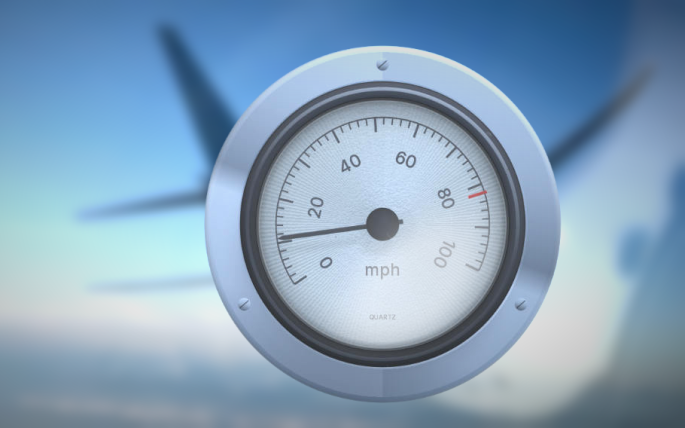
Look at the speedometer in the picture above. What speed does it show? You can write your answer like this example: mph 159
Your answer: mph 11
